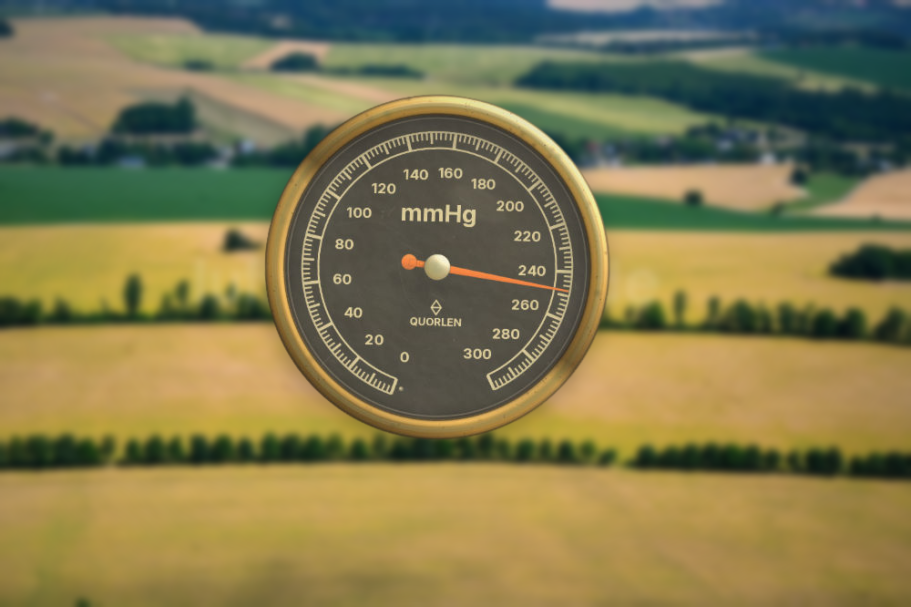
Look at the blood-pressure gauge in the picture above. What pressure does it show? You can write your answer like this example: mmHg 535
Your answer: mmHg 248
